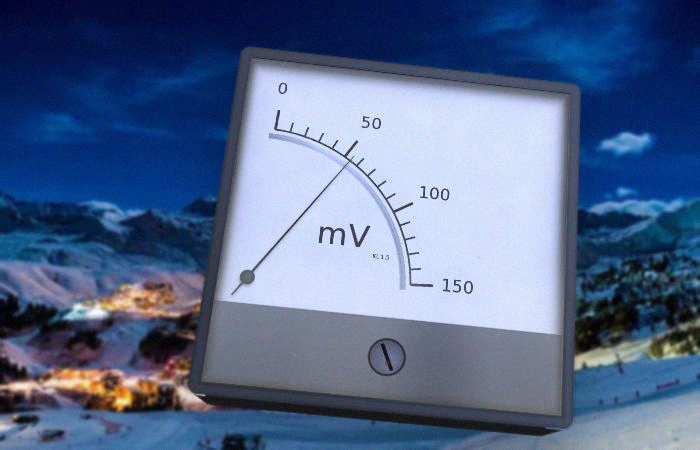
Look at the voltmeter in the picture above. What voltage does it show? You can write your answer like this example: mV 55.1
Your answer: mV 55
